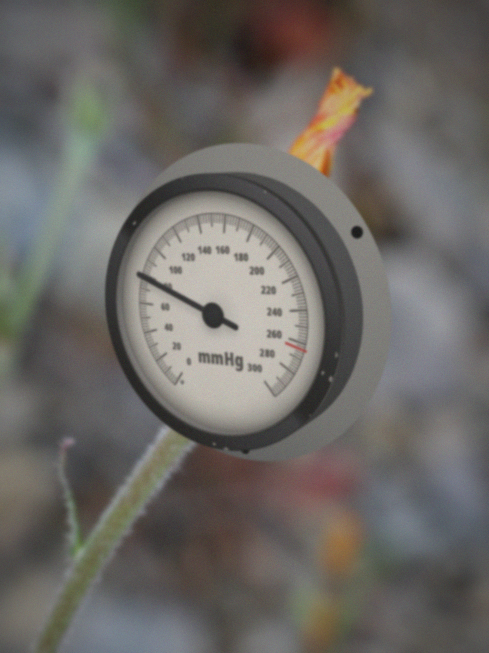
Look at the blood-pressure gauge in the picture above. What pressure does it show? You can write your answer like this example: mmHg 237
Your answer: mmHg 80
